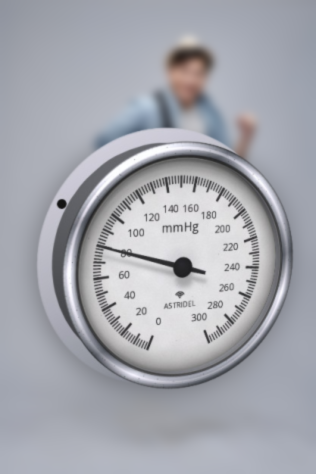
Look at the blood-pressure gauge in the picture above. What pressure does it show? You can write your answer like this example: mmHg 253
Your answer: mmHg 80
